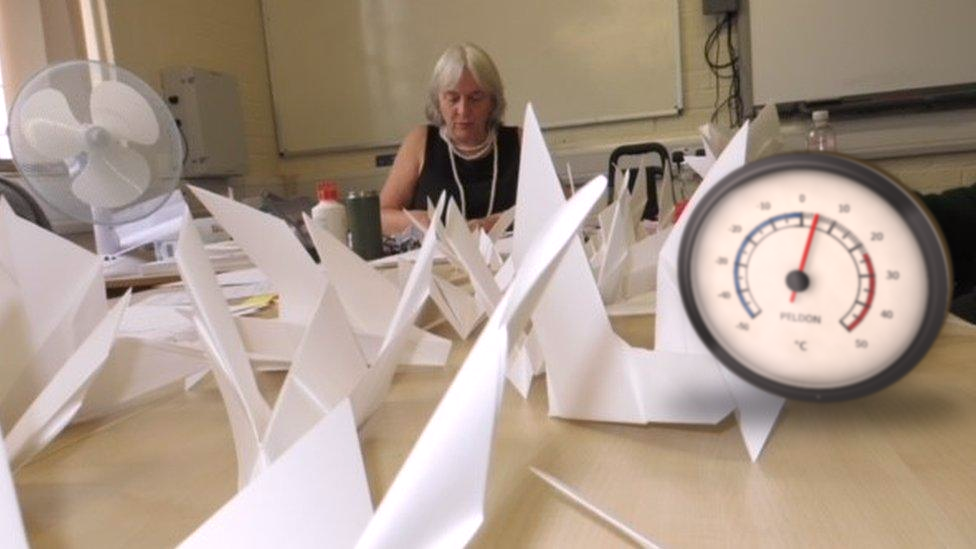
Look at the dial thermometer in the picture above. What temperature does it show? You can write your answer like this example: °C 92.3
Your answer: °C 5
